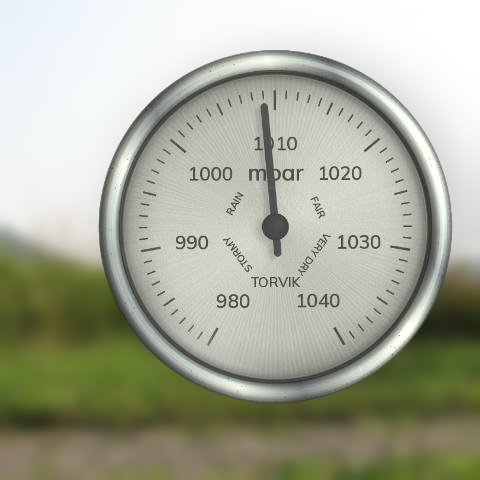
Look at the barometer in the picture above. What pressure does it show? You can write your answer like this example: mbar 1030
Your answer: mbar 1009
